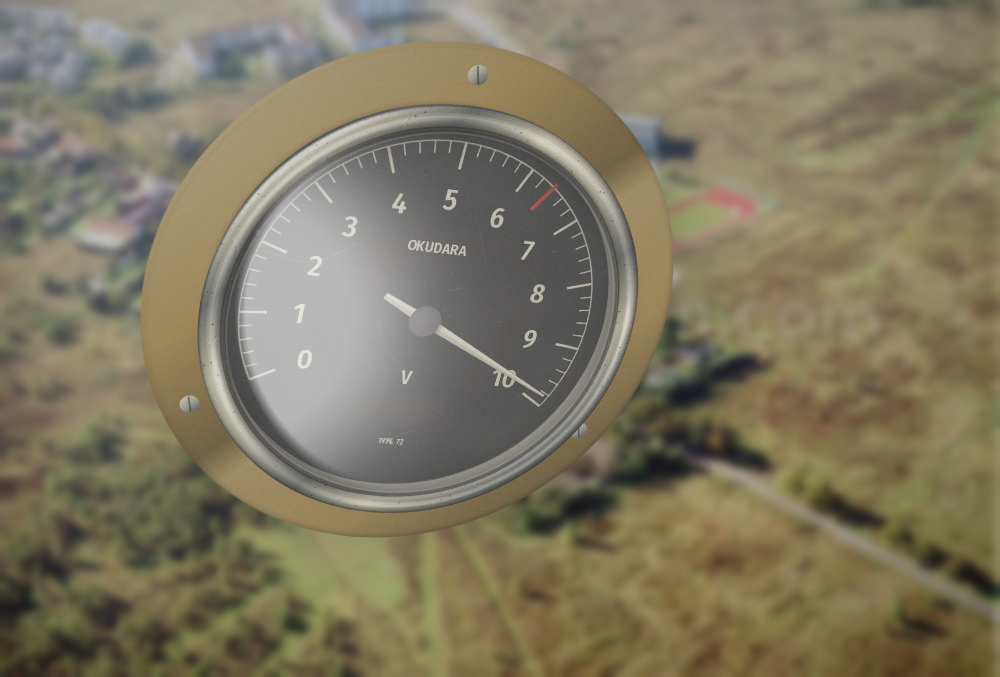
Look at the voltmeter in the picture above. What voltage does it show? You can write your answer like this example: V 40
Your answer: V 9.8
